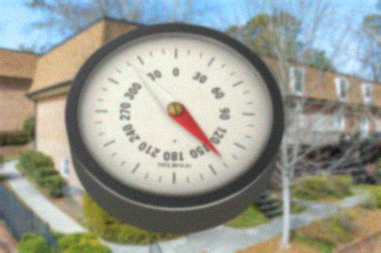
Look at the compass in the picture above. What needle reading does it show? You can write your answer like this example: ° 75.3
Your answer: ° 140
